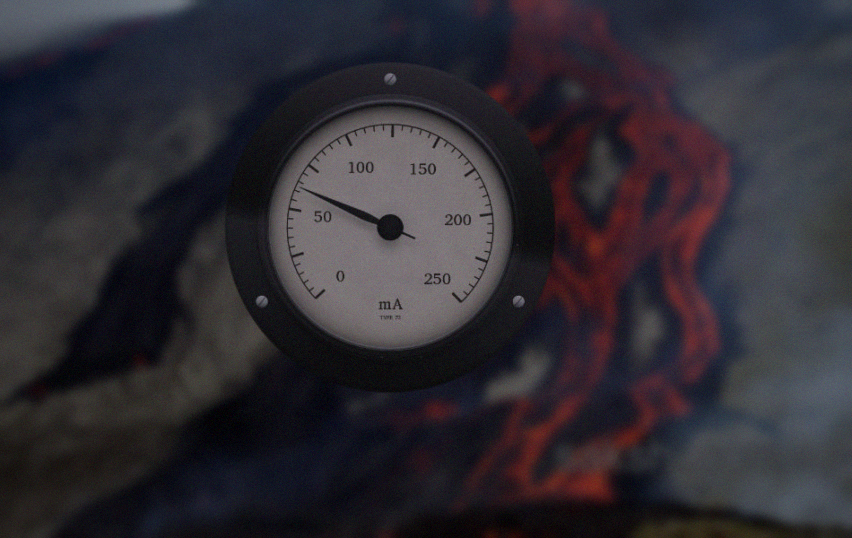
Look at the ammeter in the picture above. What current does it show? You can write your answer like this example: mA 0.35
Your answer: mA 62.5
